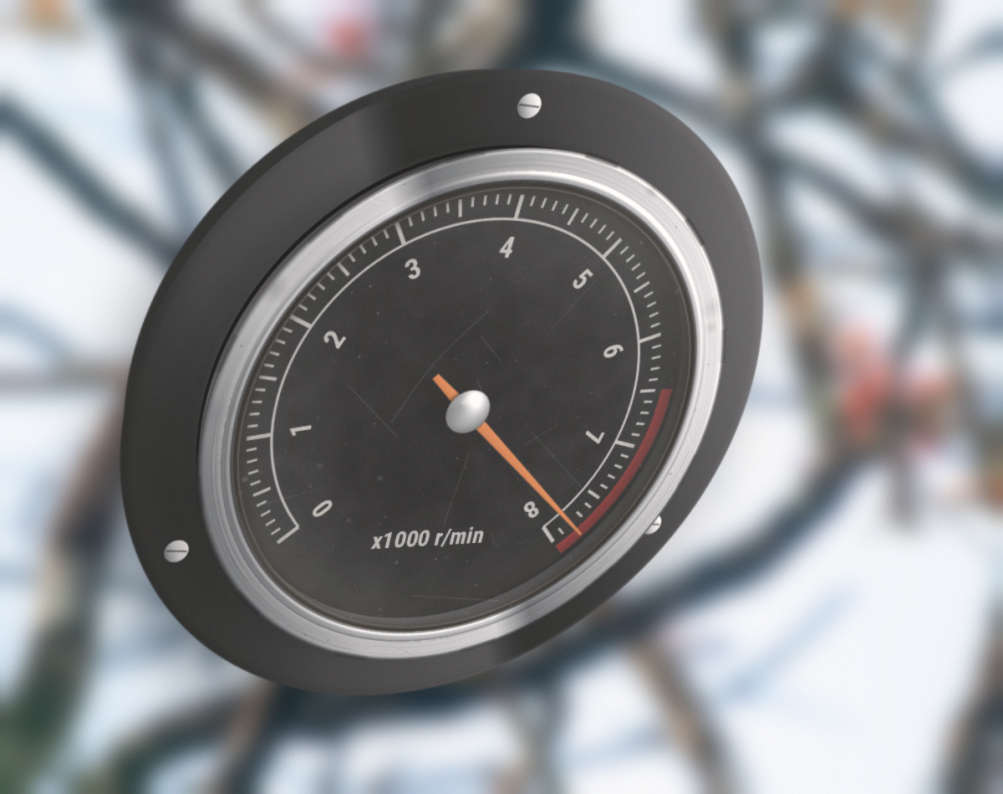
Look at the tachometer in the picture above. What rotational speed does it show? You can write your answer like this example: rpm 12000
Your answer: rpm 7800
